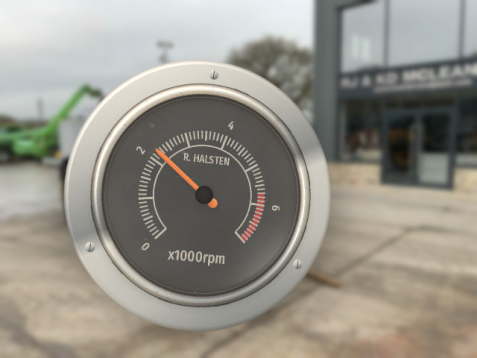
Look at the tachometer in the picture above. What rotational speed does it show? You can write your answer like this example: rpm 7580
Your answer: rpm 2200
